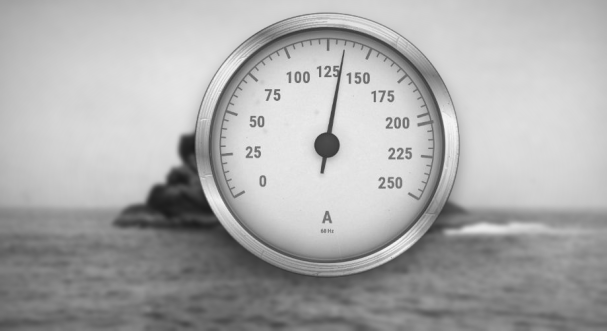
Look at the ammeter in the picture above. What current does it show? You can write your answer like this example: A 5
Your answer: A 135
